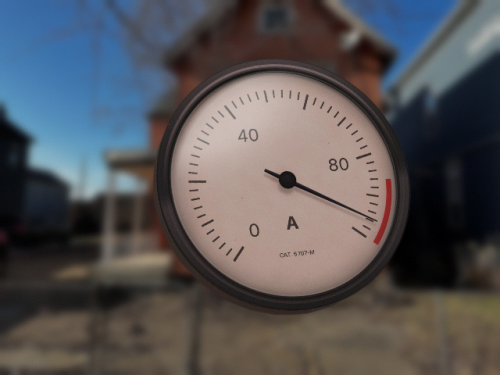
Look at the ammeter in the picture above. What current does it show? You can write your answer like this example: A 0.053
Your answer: A 96
